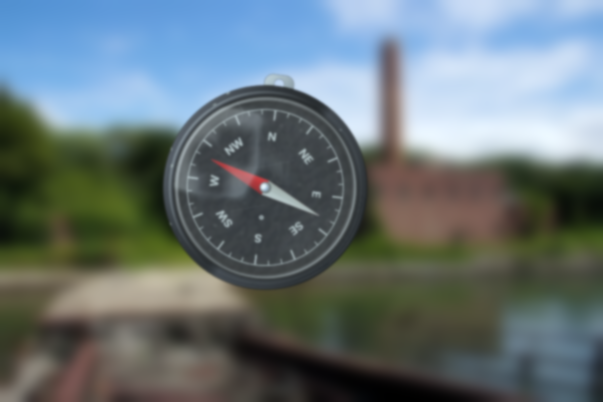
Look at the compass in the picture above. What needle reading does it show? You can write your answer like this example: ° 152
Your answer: ° 290
